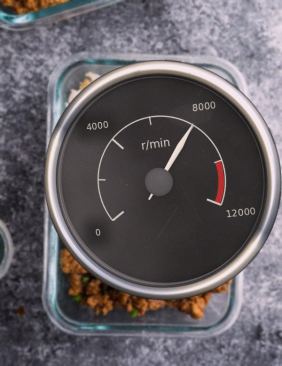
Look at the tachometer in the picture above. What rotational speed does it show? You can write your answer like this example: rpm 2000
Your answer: rpm 8000
